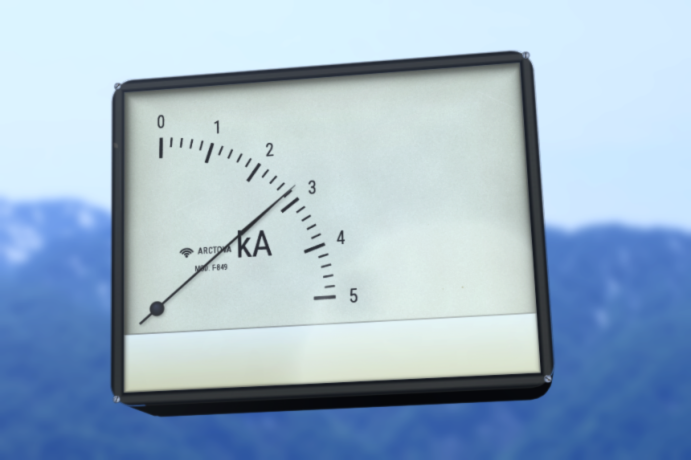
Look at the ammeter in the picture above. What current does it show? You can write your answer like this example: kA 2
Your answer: kA 2.8
